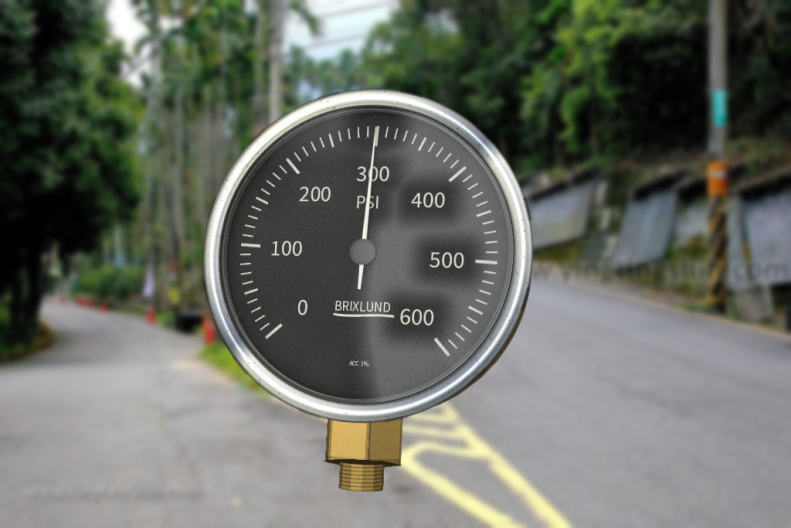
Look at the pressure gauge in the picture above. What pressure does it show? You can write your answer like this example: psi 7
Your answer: psi 300
